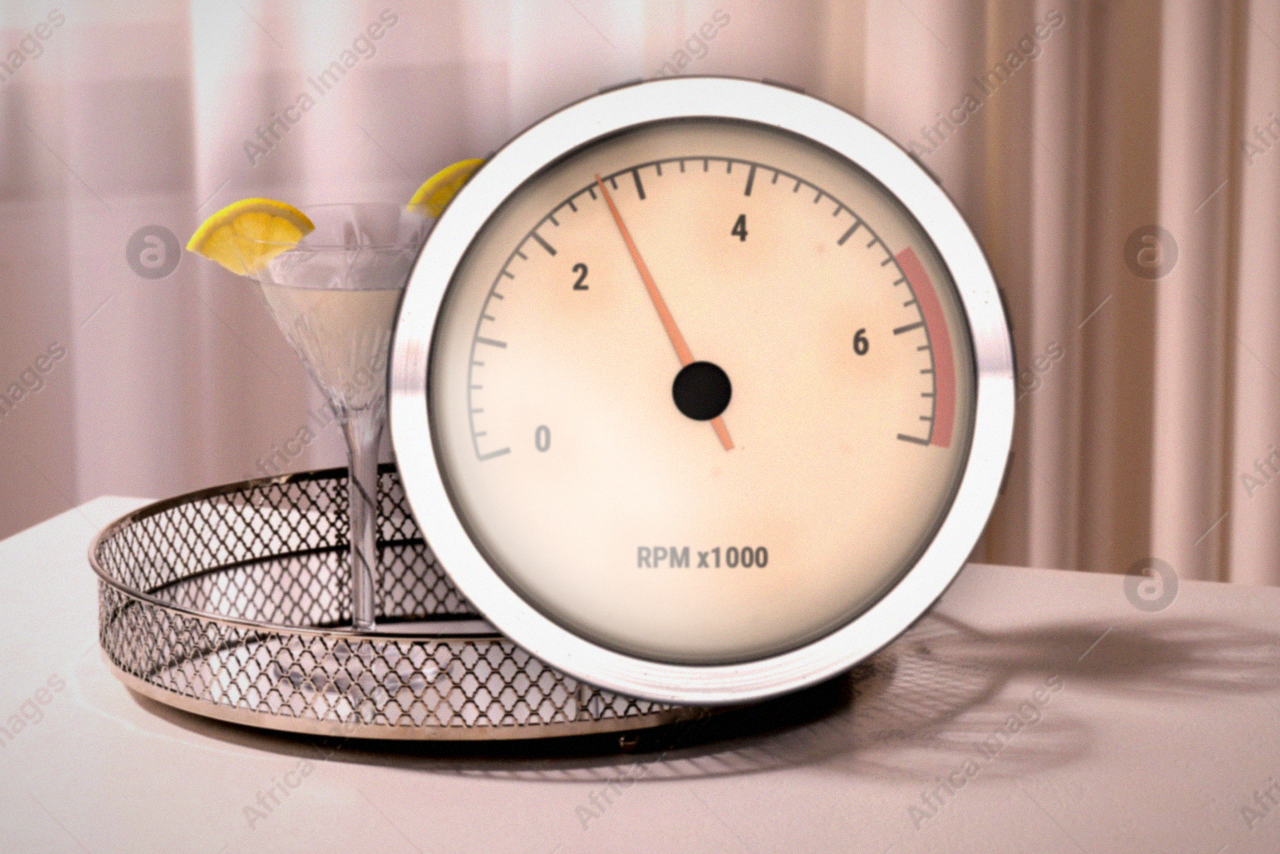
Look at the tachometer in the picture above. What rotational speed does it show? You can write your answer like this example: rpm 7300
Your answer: rpm 2700
